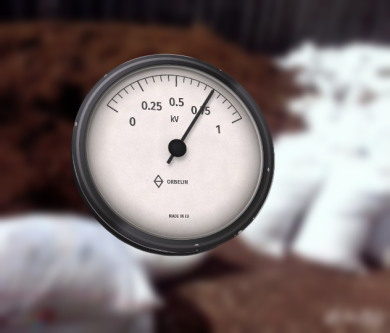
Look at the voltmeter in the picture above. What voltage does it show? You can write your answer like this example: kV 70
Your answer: kV 0.75
